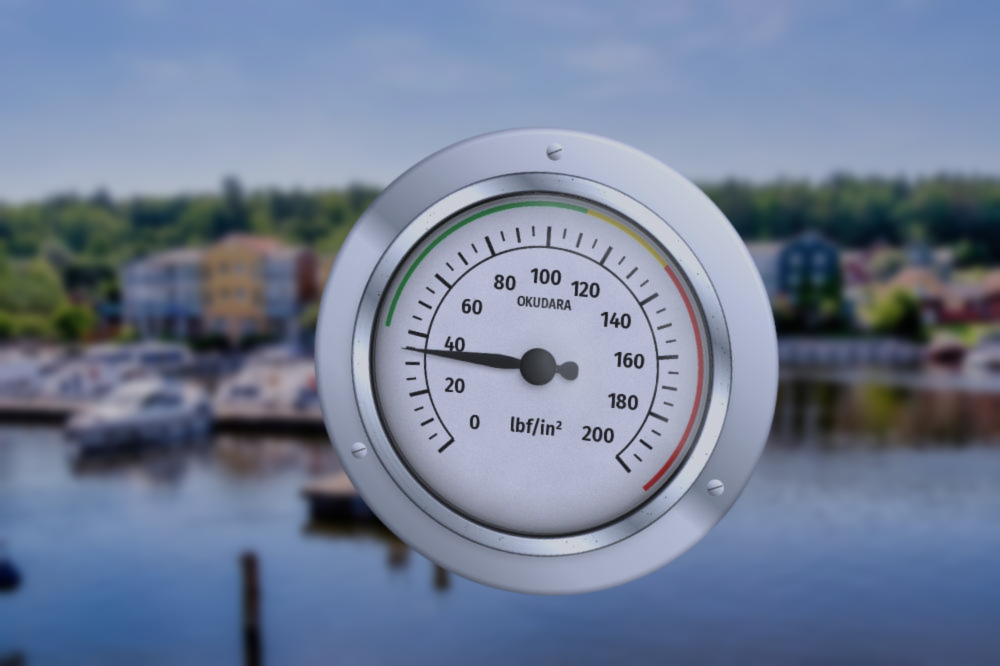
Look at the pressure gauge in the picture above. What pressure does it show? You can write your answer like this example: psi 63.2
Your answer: psi 35
